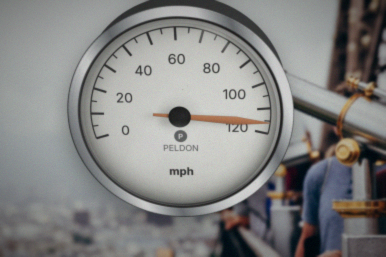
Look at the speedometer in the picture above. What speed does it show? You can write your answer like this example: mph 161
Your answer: mph 115
